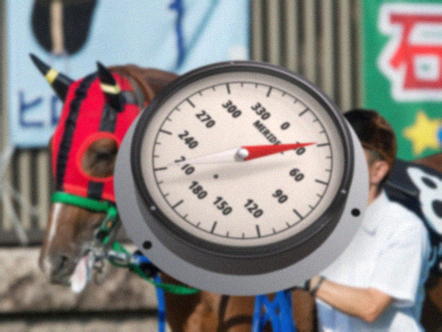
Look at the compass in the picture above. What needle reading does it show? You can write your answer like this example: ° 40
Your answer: ° 30
